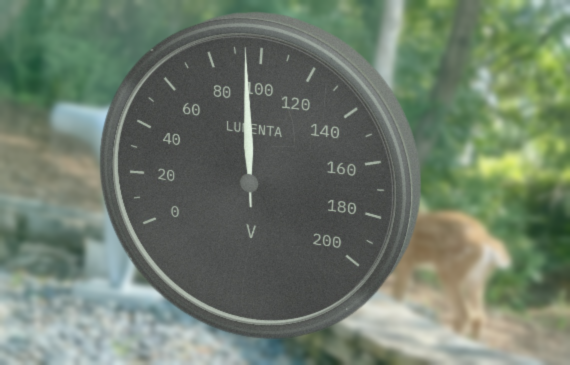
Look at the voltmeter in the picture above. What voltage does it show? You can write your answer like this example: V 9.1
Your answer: V 95
